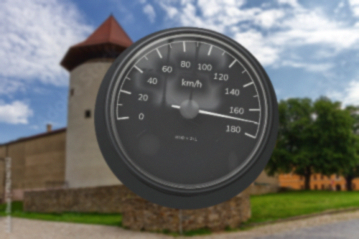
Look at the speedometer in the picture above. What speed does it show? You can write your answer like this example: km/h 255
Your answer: km/h 170
